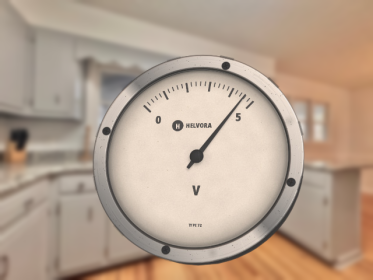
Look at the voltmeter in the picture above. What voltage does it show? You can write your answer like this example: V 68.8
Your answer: V 4.6
